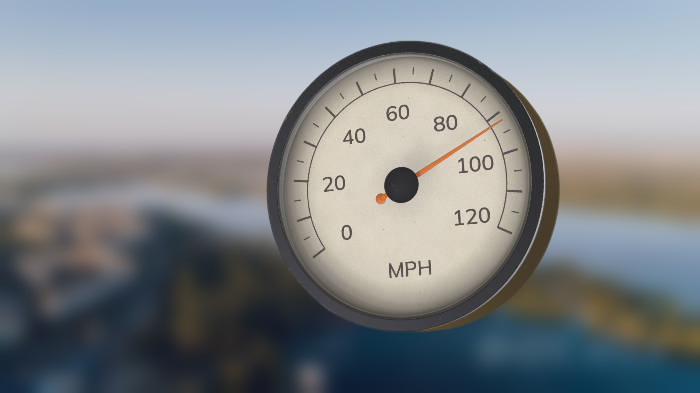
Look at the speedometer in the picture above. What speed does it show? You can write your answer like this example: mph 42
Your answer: mph 92.5
